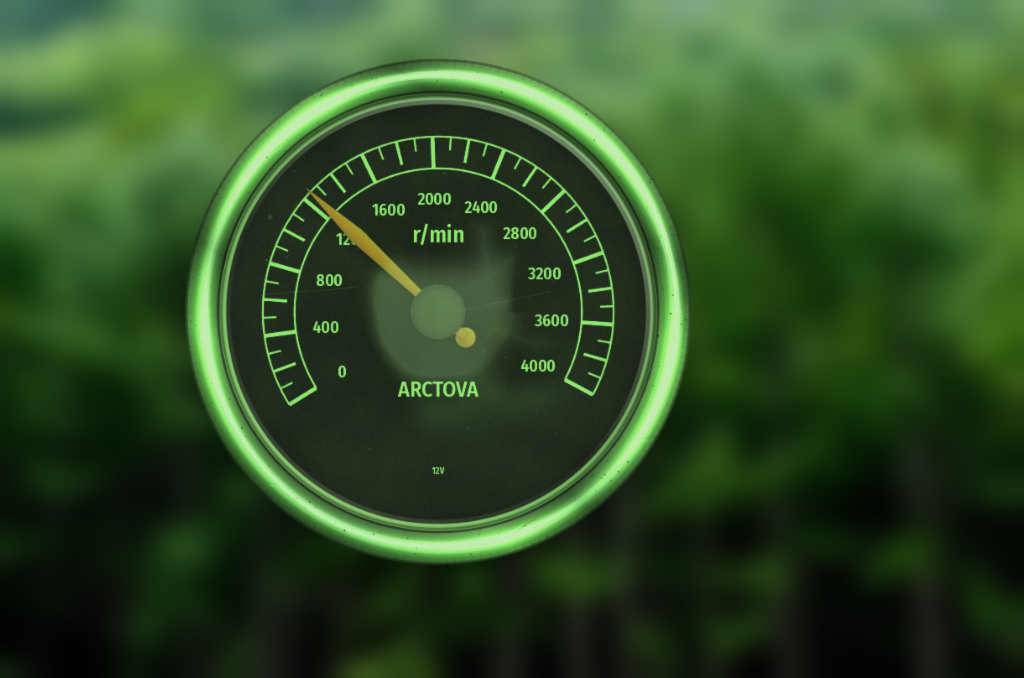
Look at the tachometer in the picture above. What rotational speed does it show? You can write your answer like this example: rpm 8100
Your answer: rpm 1250
